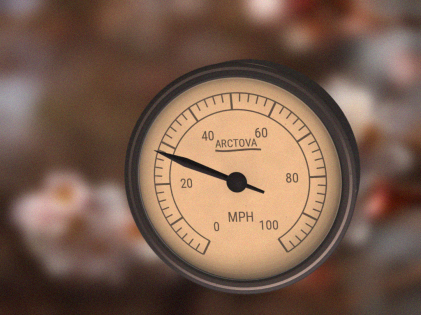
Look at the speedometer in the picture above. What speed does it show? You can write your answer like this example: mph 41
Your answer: mph 28
